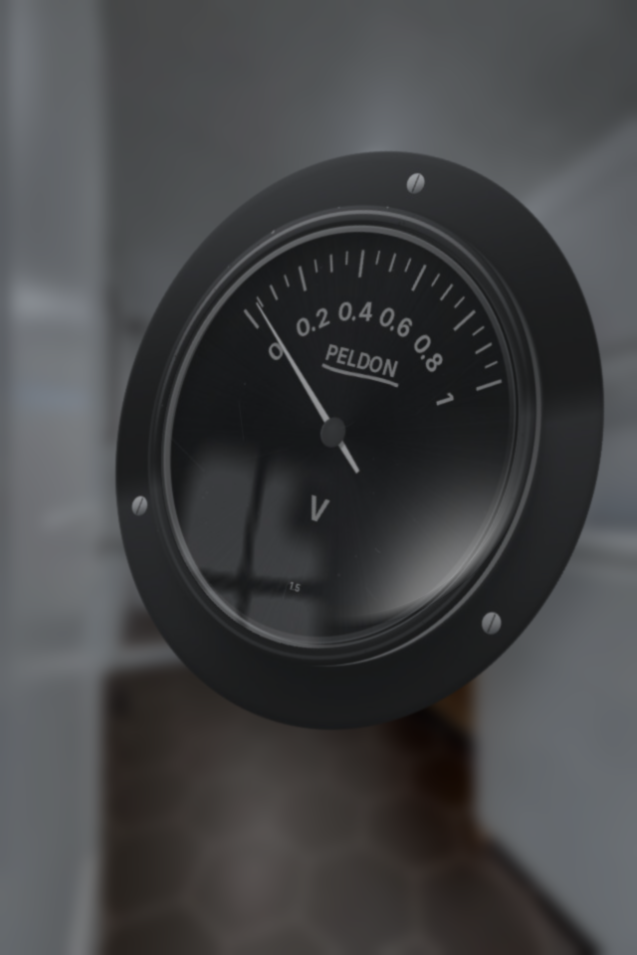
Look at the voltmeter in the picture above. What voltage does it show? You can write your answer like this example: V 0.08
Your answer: V 0.05
